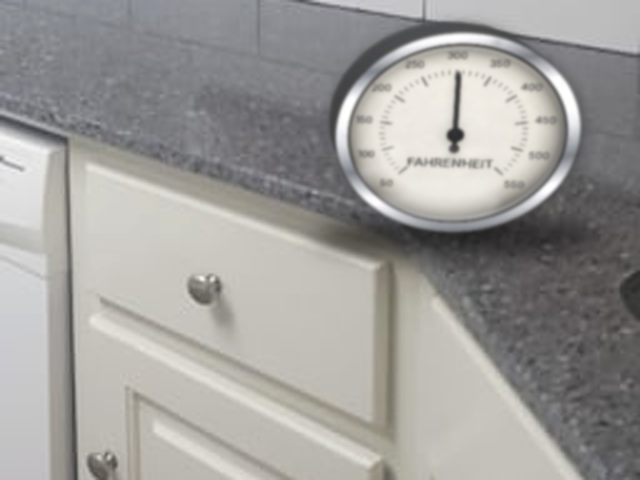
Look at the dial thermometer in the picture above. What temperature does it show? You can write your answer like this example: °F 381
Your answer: °F 300
